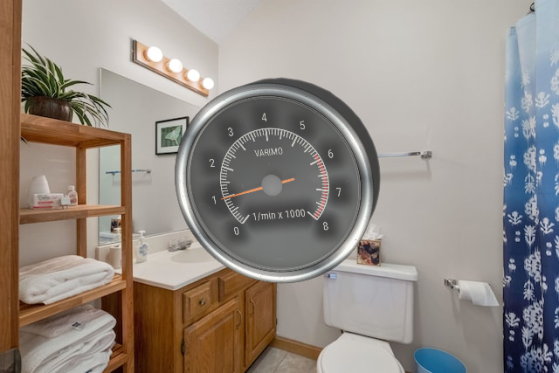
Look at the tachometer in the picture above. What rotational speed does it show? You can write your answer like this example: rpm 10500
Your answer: rpm 1000
